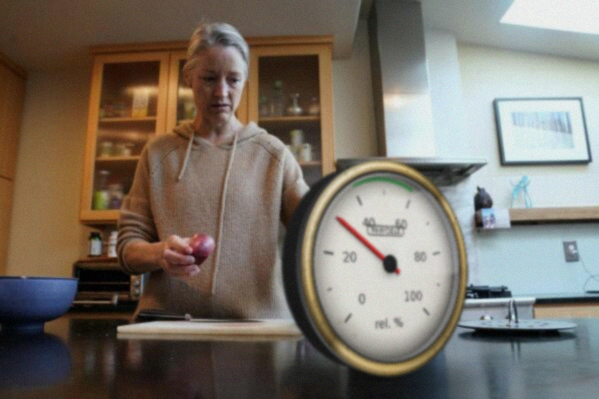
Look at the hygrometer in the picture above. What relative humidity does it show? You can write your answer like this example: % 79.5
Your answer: % 30
